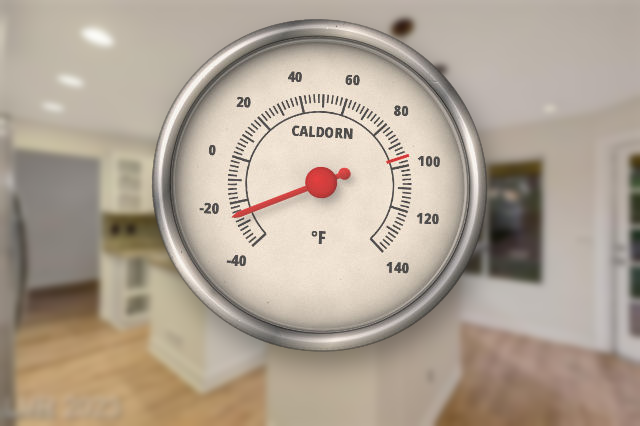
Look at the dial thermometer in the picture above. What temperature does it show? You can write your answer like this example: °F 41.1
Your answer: °F -26
